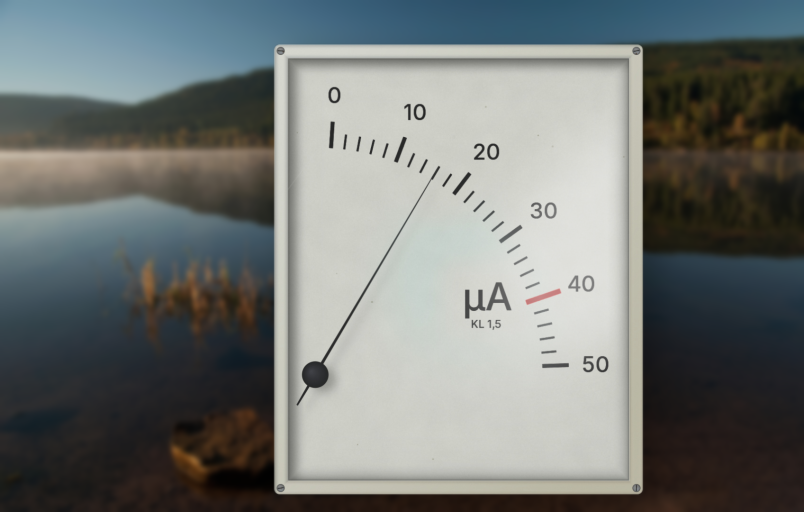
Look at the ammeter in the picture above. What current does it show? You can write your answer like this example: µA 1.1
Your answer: µA 16
